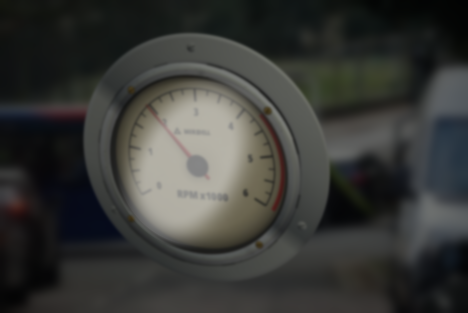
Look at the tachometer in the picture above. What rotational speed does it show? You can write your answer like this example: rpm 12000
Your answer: rpm 2000
